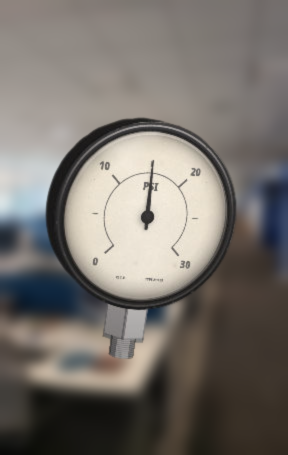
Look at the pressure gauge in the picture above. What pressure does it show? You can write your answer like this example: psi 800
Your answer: psi 15
